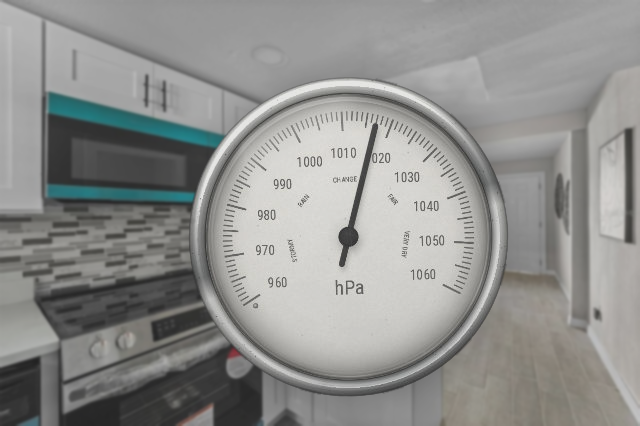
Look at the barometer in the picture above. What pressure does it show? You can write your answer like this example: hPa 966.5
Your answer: hPa 1017
